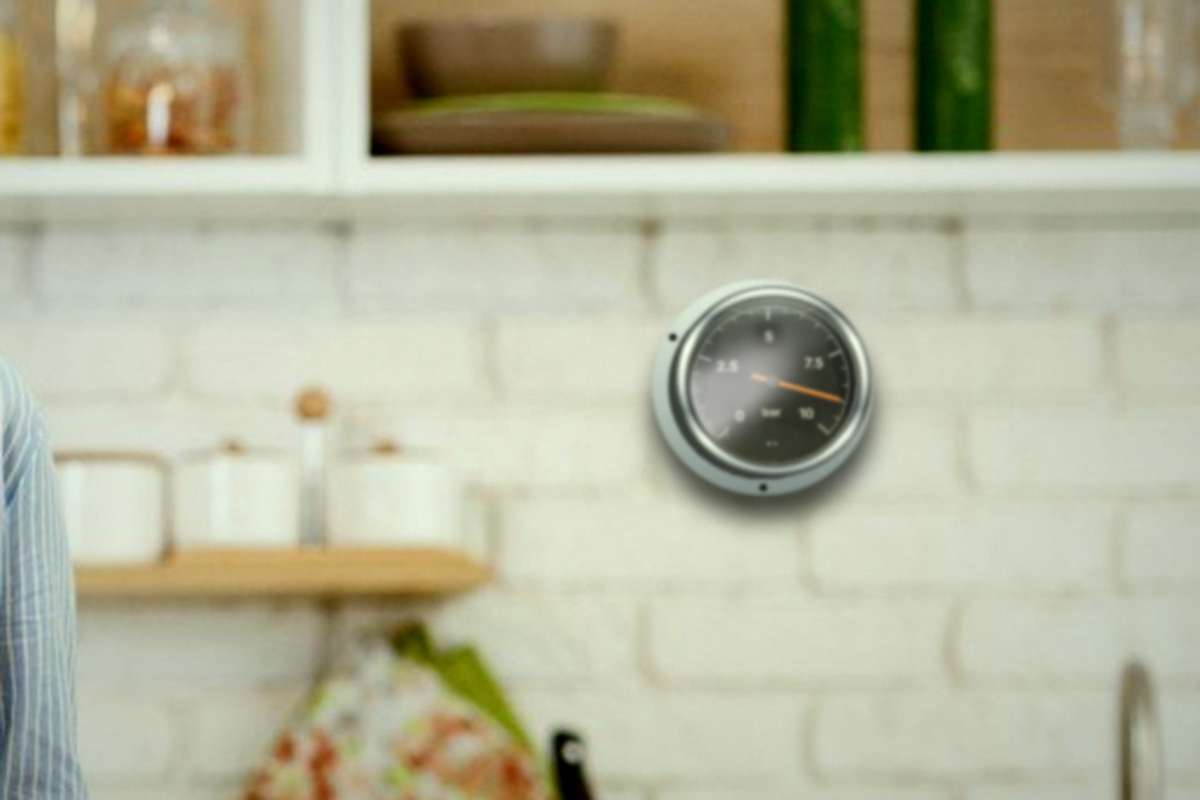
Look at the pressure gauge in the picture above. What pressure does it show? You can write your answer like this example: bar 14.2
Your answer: bar 9
